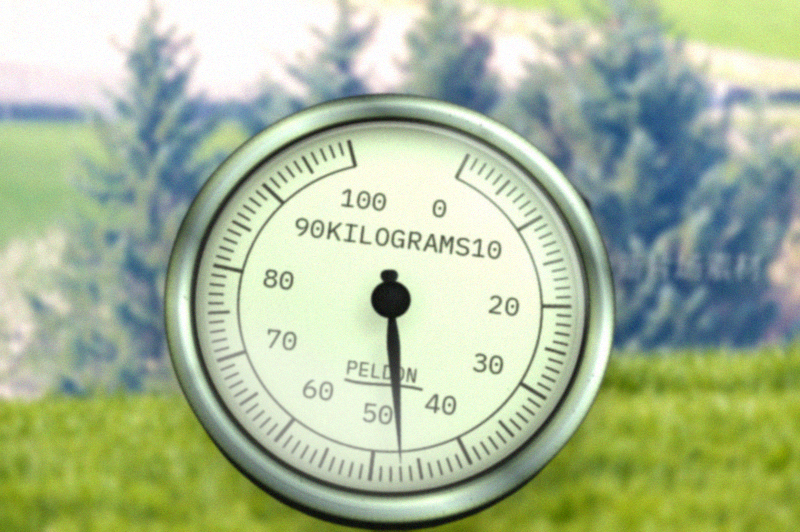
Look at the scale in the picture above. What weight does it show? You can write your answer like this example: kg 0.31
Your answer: kg 47
